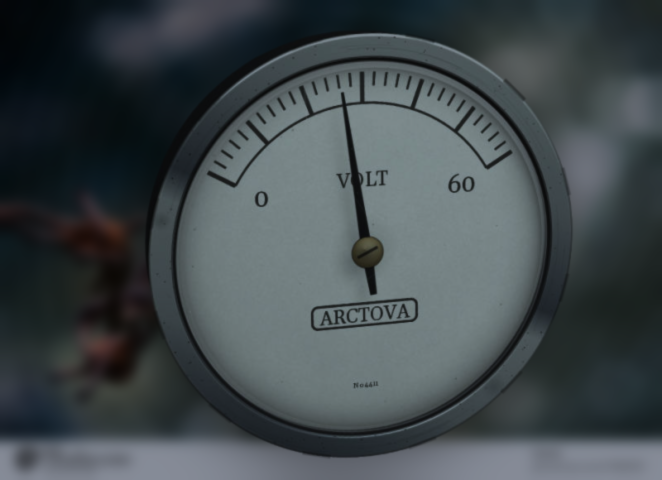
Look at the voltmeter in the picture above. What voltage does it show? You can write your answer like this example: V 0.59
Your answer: V 26
